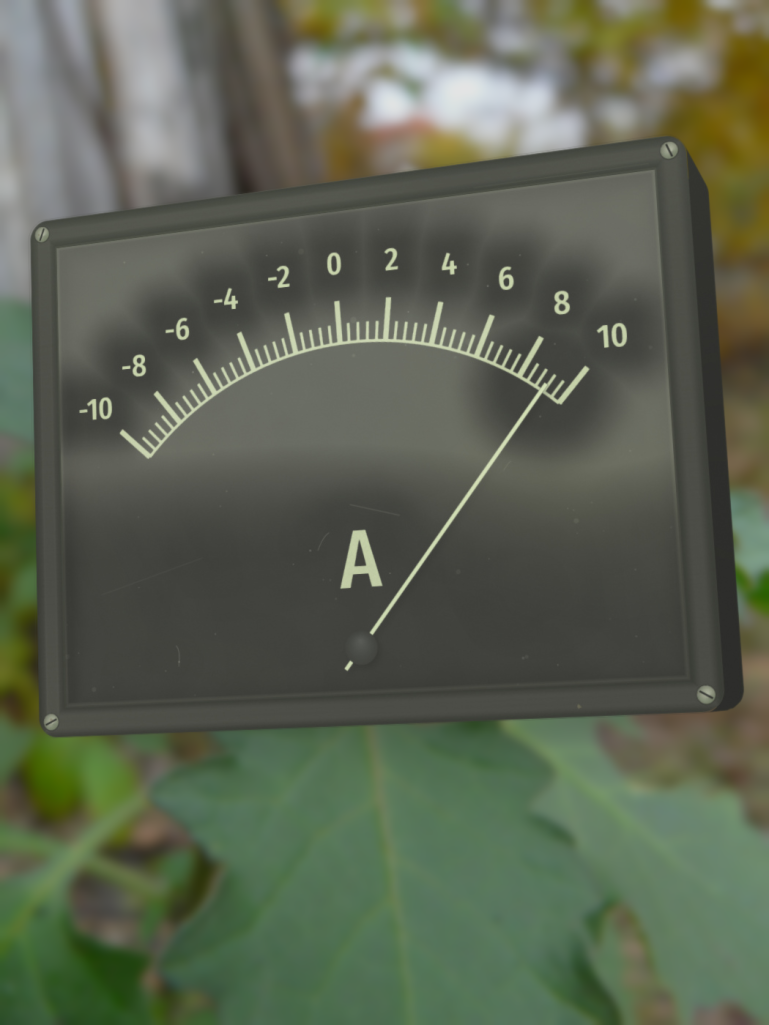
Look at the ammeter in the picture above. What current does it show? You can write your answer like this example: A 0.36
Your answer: A 9.2
